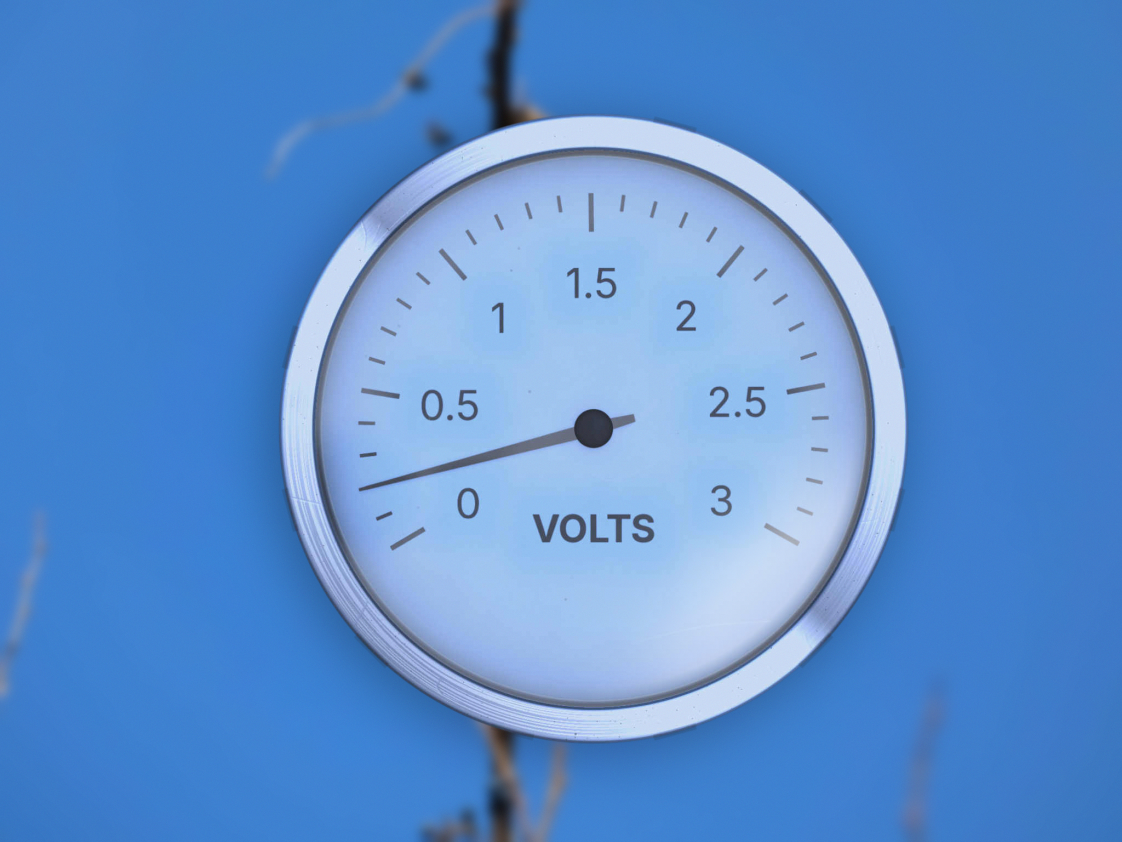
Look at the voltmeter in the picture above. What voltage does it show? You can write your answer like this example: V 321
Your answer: V 0.2
